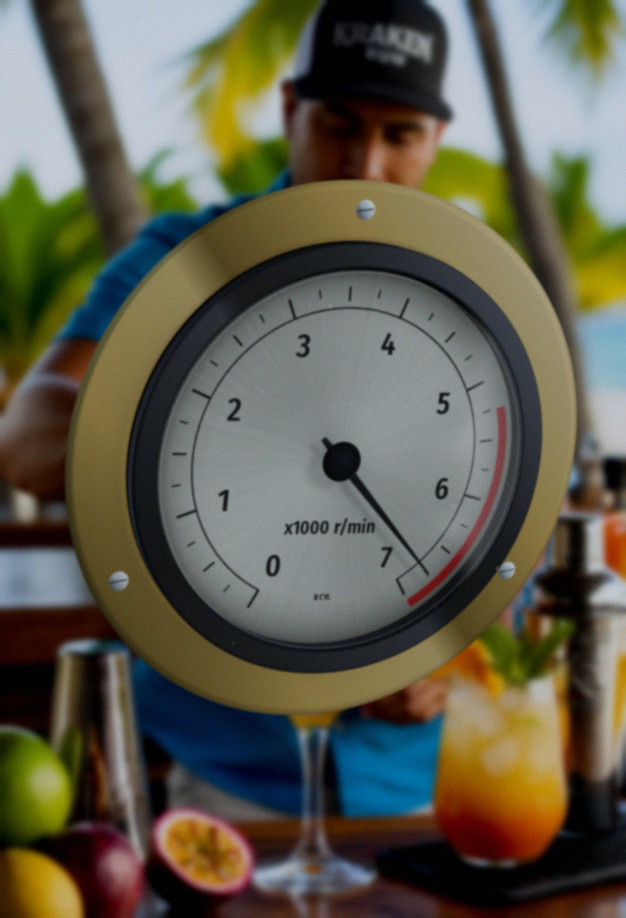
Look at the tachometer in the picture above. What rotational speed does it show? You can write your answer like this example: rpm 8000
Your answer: rpm 6750
